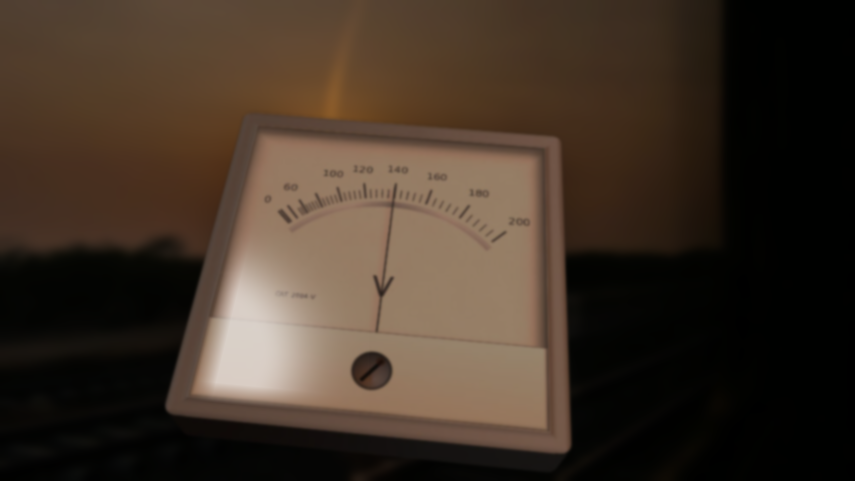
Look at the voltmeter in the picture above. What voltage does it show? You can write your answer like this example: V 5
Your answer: V 140
